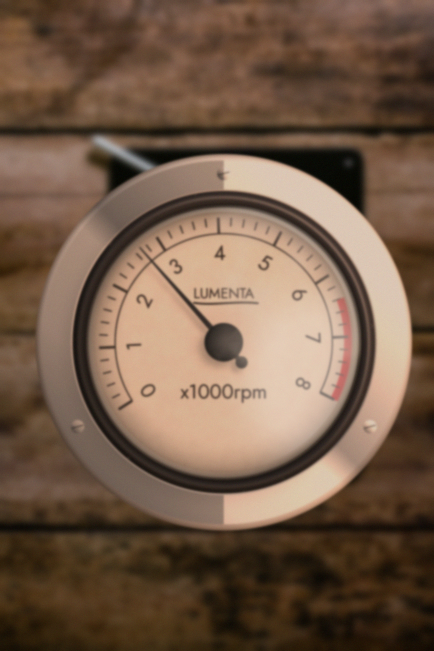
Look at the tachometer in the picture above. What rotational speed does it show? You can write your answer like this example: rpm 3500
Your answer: rpm 2700
